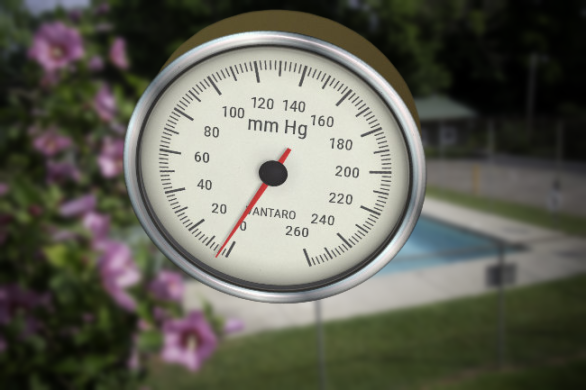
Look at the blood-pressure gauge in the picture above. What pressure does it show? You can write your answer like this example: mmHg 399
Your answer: mmHg 4
